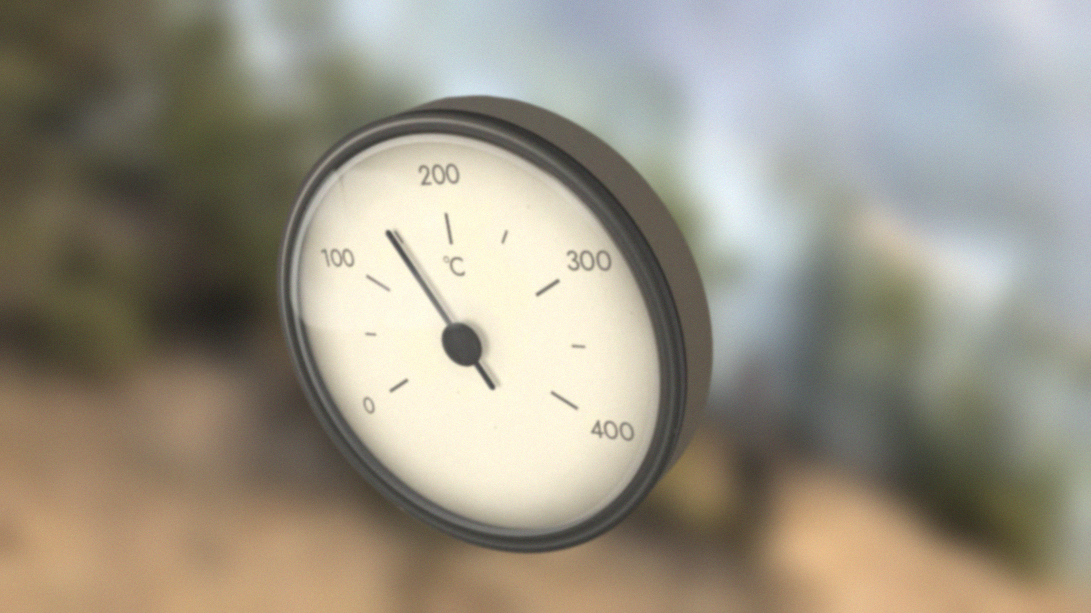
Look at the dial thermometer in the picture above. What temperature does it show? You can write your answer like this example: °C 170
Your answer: °C 150
